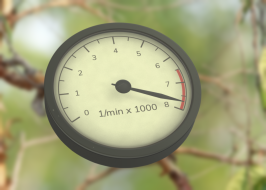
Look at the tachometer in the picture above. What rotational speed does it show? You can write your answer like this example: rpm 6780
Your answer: rpm 7750
